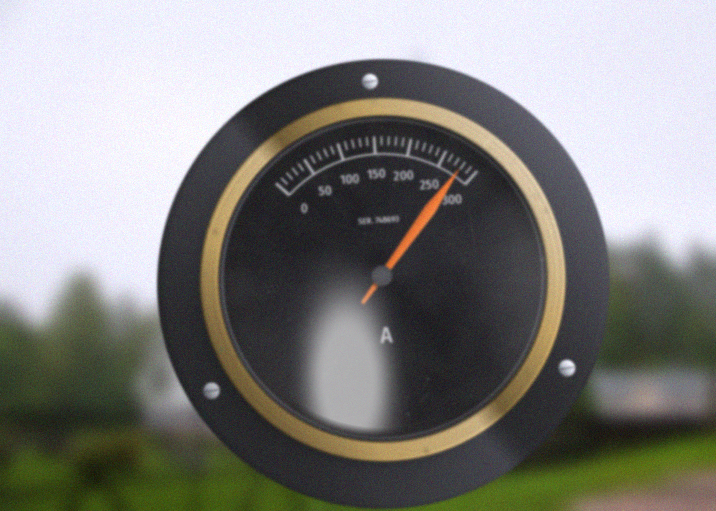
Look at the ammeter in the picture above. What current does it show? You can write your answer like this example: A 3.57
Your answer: A 280
